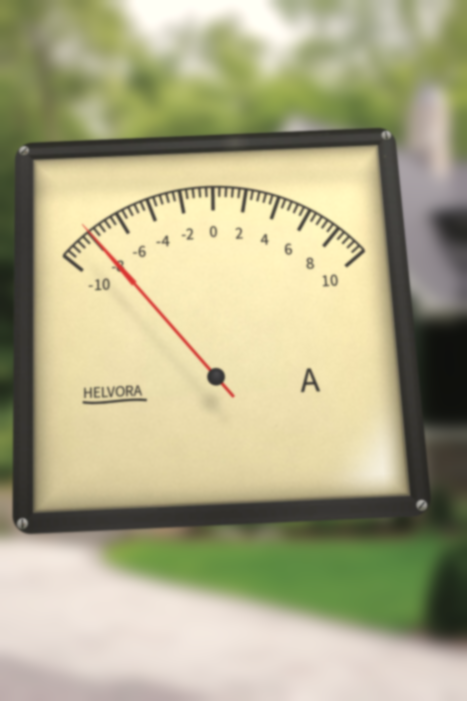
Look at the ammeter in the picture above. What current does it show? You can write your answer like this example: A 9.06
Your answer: A -8
